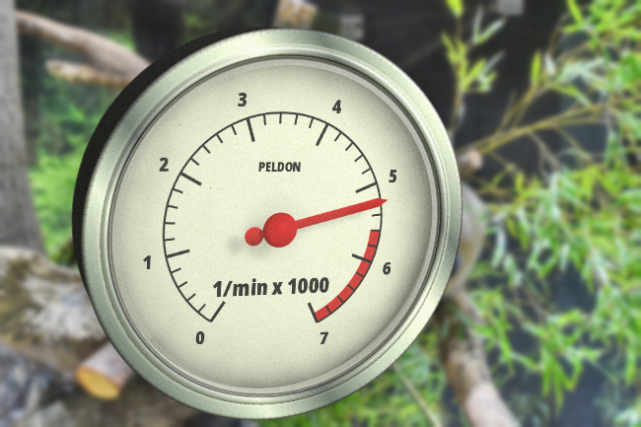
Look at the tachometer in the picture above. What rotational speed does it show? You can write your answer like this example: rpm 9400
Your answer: rpm 5200
